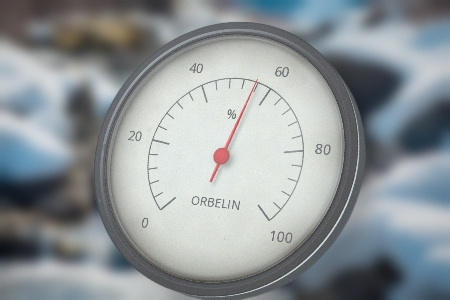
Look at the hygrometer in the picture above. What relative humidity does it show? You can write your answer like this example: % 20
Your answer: % 56
